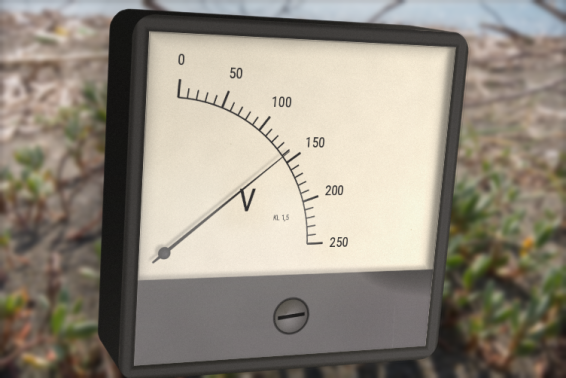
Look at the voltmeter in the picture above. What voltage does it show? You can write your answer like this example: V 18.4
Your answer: V 140
